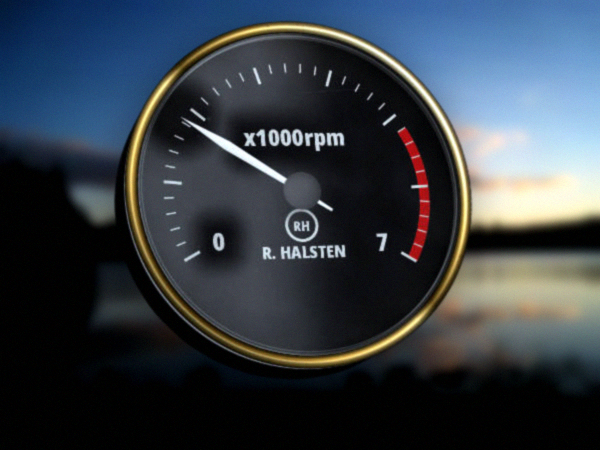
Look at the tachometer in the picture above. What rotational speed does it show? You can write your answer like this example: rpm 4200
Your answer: rpm 1800
